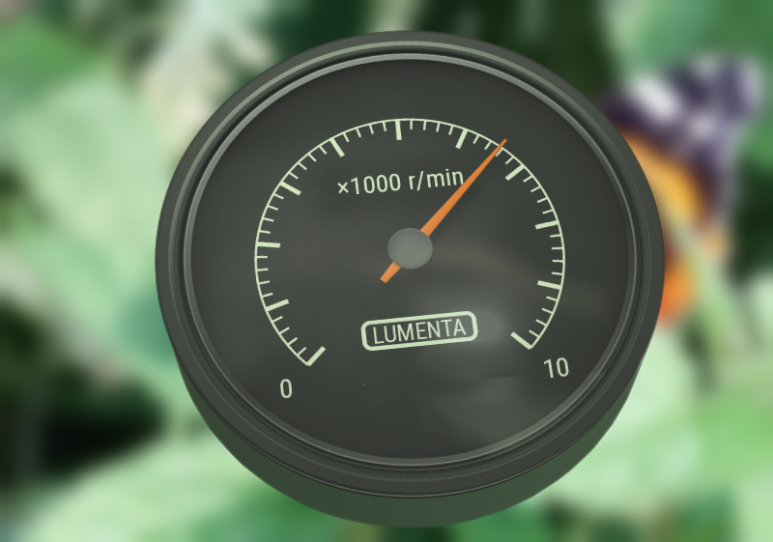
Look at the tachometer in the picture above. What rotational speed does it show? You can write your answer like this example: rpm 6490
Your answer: rpm 6600
